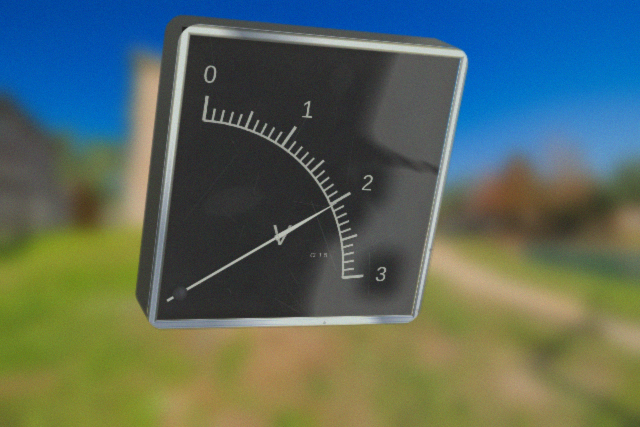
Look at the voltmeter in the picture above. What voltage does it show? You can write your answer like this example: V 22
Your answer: V 2
